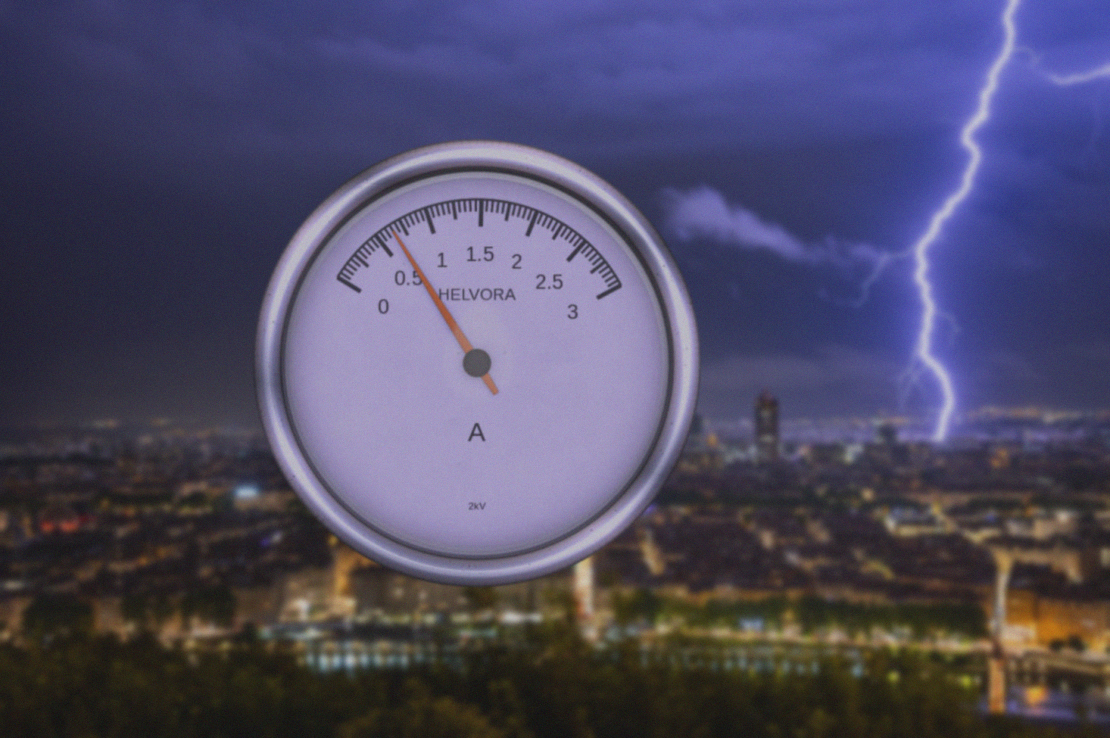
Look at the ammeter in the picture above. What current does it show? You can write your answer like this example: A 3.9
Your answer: A 0.65
